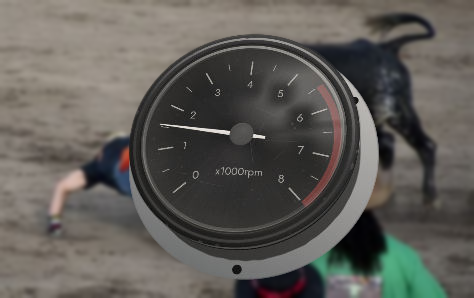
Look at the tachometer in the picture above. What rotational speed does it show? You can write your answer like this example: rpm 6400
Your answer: rpm 1500
